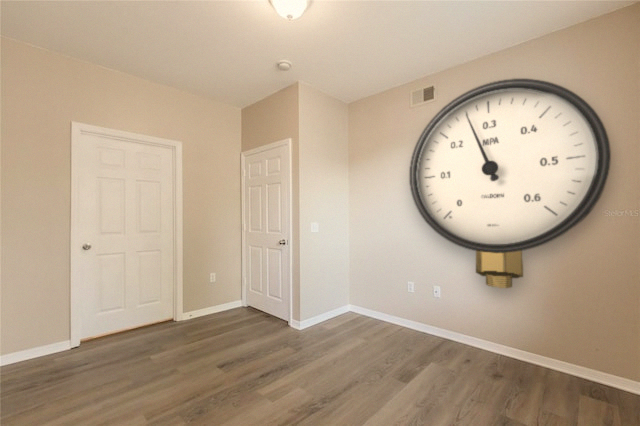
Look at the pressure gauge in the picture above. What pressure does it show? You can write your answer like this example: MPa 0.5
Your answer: MPa 0.26
